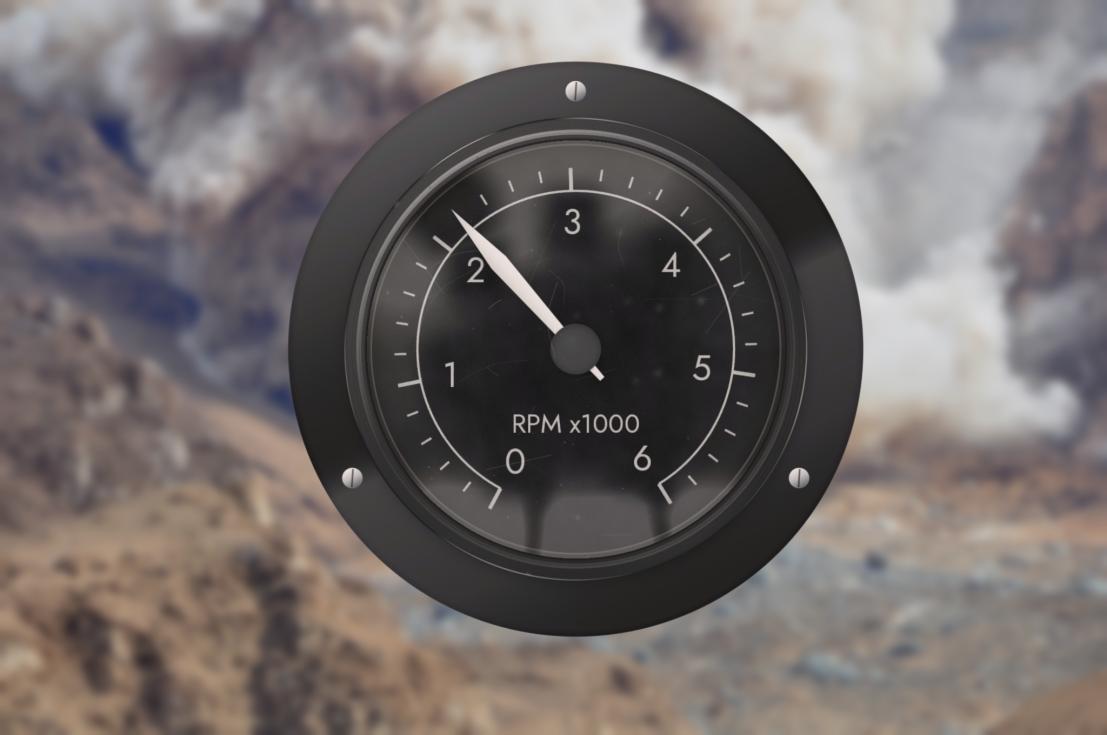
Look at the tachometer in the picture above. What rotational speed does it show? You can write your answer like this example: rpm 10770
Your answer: rpm 2200
